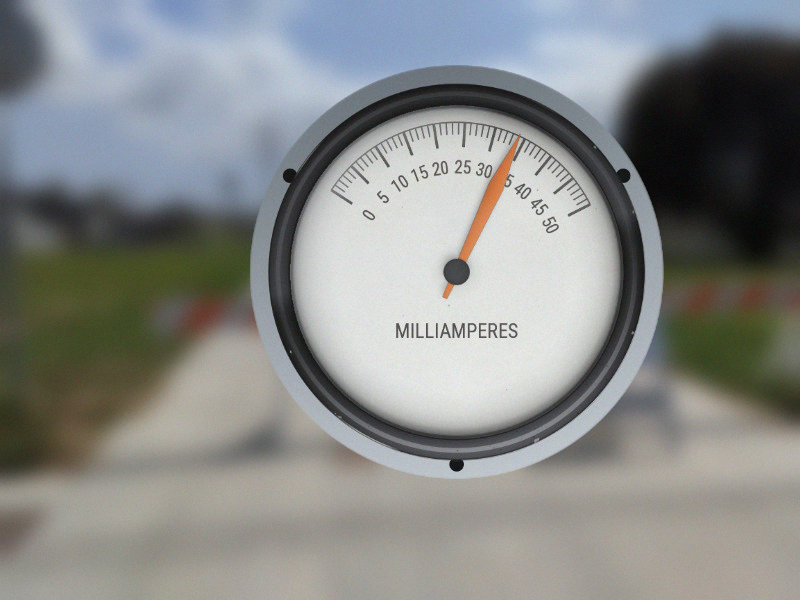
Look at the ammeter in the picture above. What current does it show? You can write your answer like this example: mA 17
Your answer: mA 34
